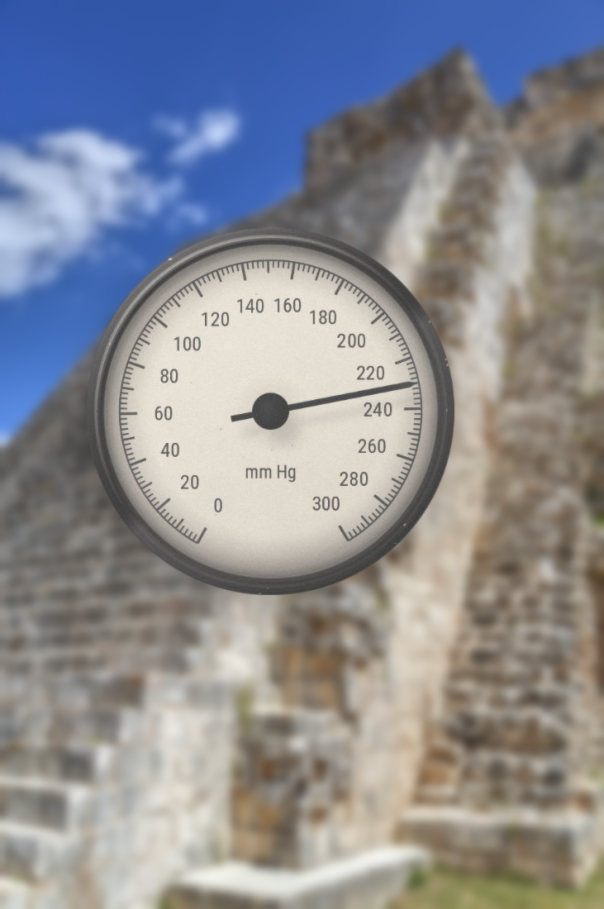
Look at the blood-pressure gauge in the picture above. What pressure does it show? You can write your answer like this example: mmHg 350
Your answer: mmHg 230
